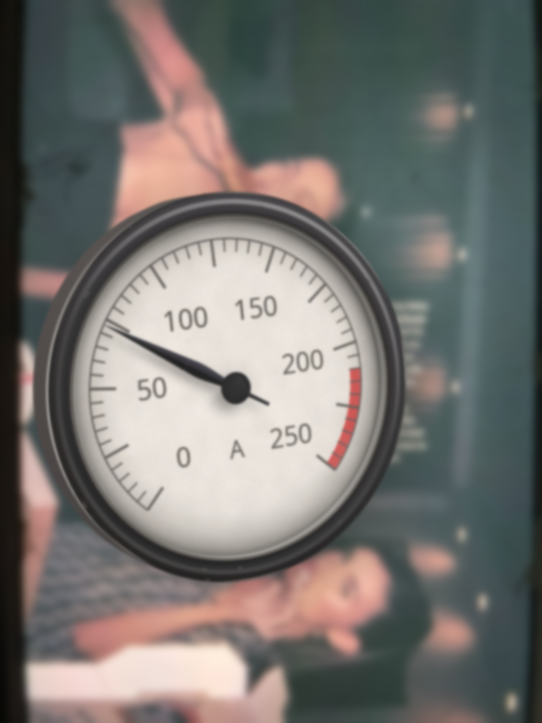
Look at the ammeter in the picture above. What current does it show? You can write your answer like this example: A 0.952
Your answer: A 72.5
